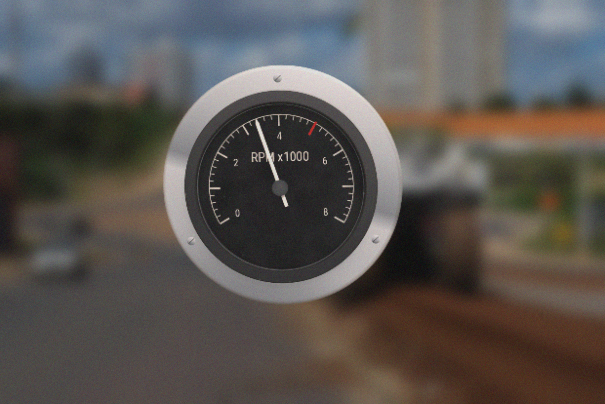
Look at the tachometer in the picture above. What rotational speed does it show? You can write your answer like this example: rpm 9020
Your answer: rpm 3400
